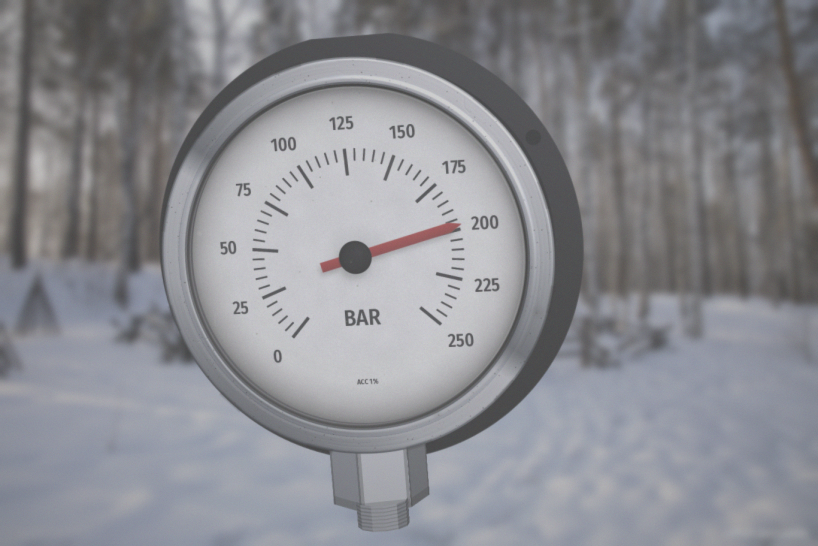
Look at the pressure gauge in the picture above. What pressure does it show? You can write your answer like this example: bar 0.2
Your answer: bar 197.5
